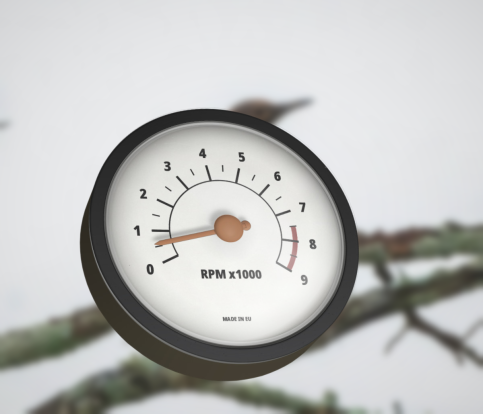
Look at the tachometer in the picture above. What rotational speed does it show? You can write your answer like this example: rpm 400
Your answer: rpm 500
